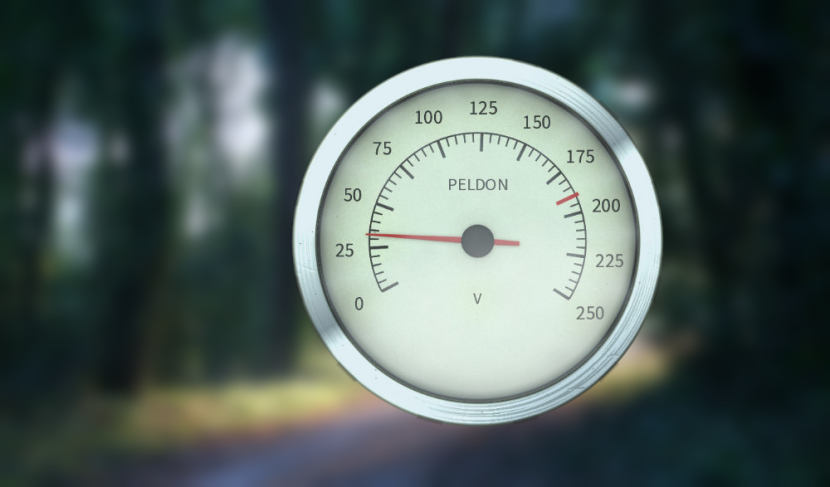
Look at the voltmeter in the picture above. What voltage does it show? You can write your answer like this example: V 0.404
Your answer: V 32.5
